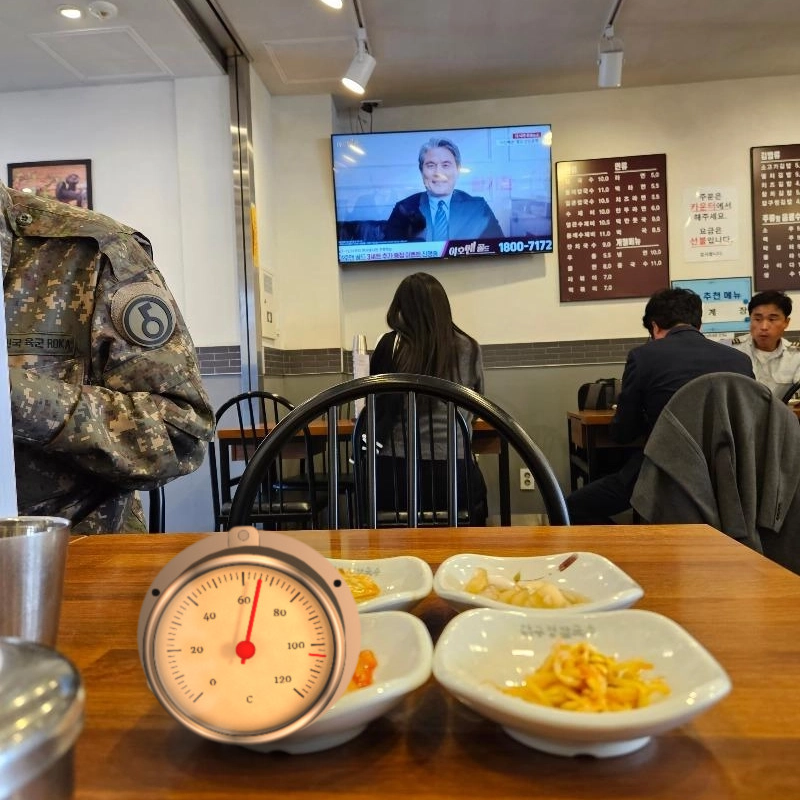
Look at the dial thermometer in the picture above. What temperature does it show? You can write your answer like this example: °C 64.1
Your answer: °C 66
